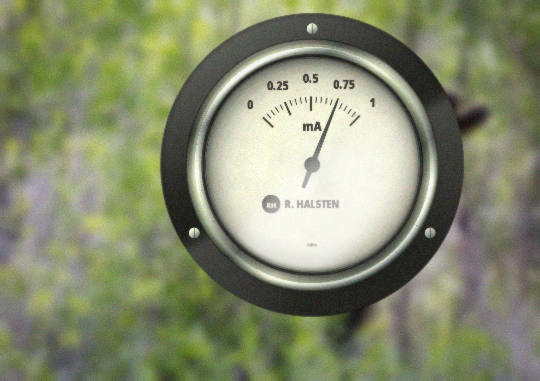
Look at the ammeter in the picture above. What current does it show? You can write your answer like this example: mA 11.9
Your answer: mA 0.75
